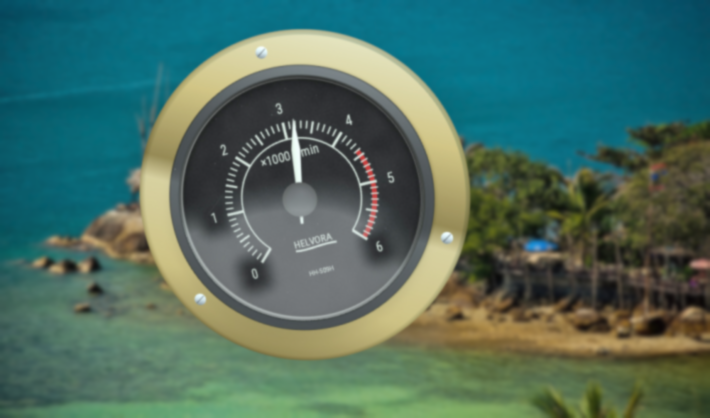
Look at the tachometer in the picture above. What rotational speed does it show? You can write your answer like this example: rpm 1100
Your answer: rpm 3200
